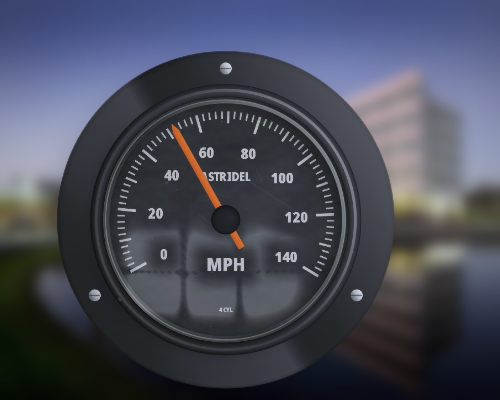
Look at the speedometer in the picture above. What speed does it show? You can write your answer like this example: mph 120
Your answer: mph 52
